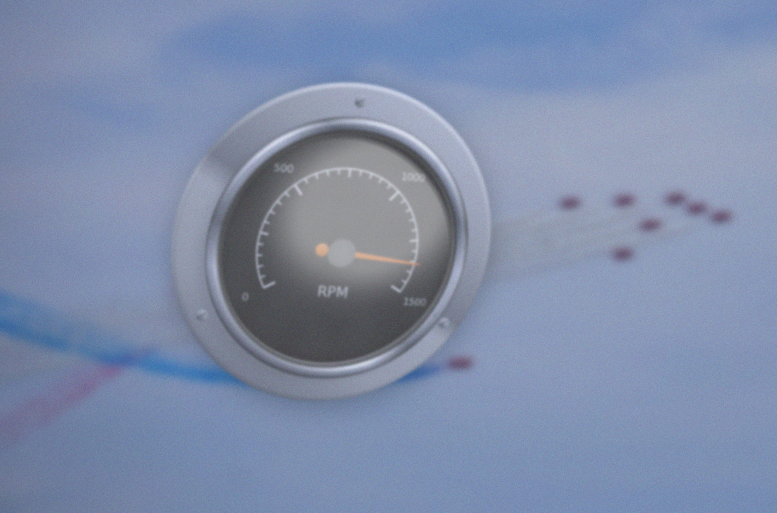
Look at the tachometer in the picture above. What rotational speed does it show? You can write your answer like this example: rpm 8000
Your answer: rpm 1350
